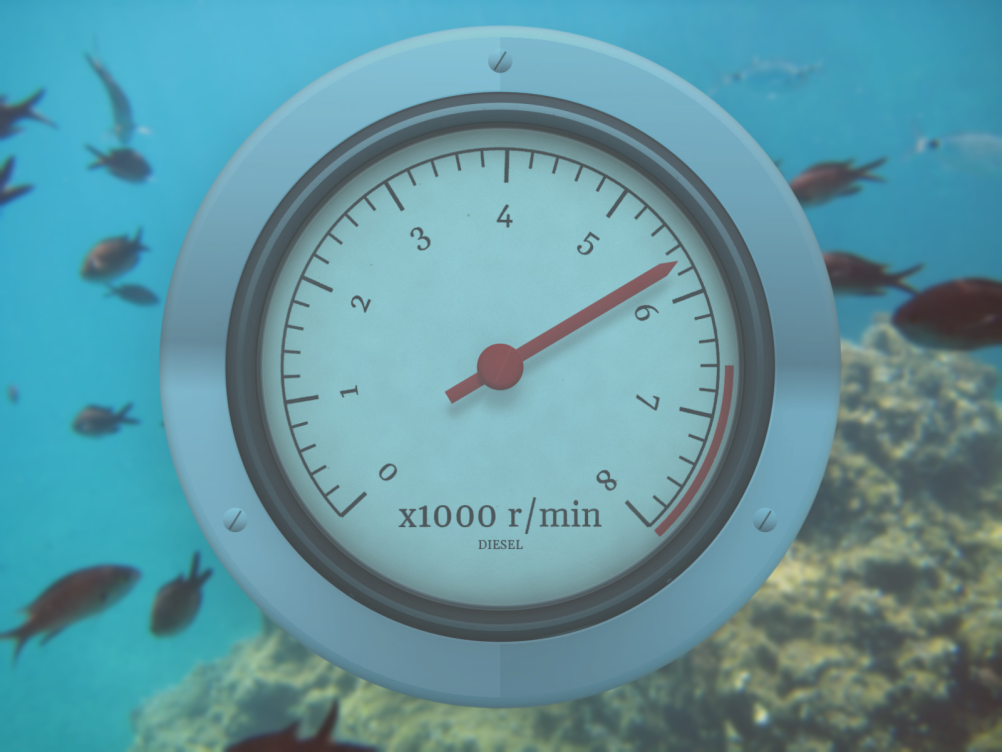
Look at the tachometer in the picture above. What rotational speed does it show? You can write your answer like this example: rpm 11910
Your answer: rpm 5700
